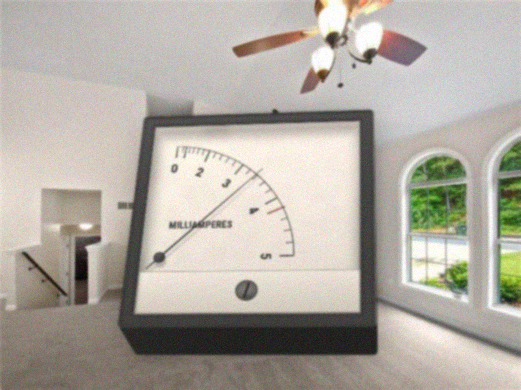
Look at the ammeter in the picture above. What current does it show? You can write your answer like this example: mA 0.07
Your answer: mA 3.4
